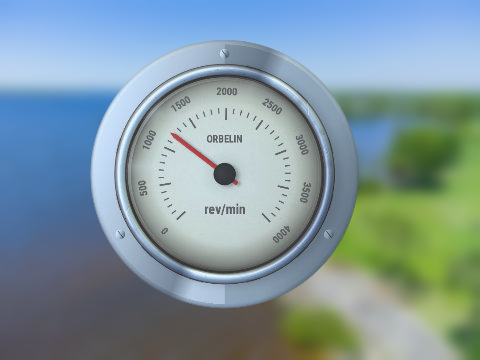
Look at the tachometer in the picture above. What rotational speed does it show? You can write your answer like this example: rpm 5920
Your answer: rpm 1200
